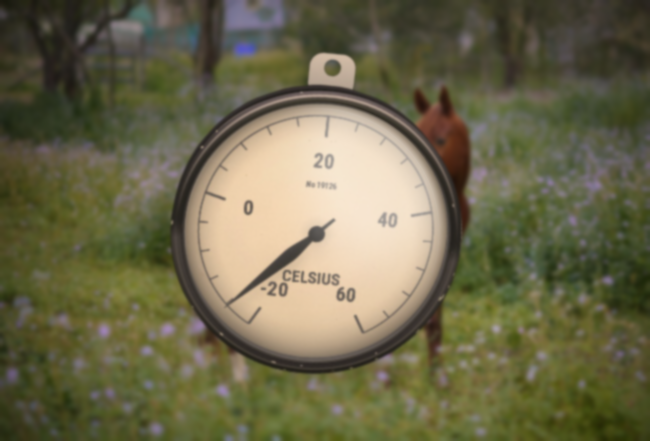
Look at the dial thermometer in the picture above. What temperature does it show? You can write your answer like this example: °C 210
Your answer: °C -16
